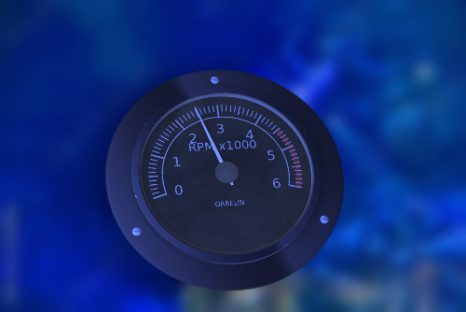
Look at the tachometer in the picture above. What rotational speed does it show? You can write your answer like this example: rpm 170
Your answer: rpm 2500
